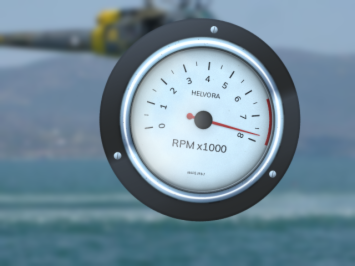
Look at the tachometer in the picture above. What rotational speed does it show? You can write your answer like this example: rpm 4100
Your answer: rpm 7750
